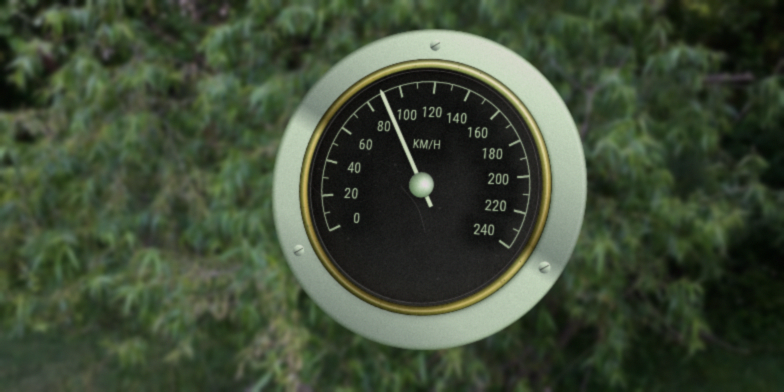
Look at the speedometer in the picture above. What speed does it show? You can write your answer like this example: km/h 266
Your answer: km/h 90
